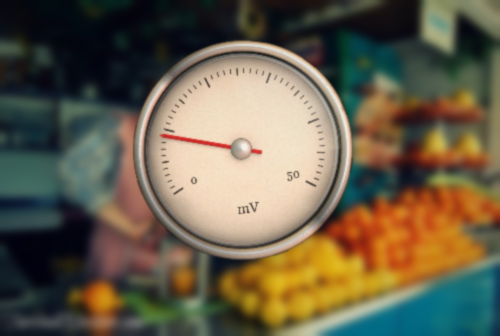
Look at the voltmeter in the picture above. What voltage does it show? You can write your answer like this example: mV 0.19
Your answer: mV 9
